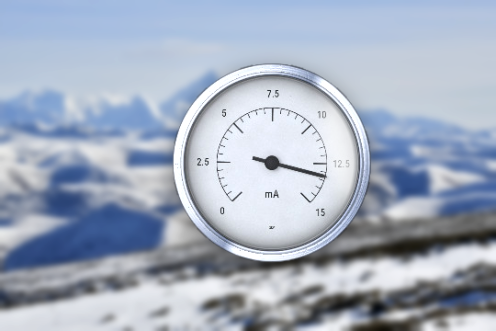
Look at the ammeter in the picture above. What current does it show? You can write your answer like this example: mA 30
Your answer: mA 13.25
